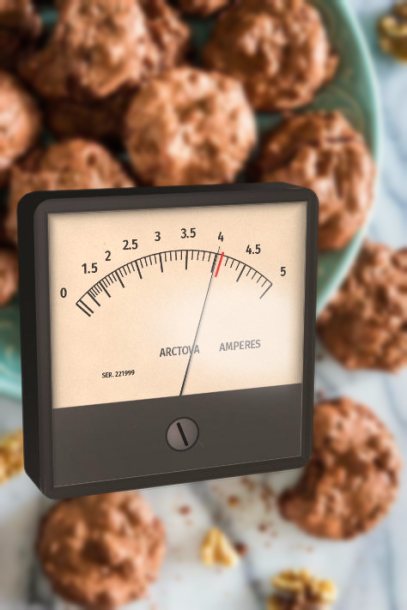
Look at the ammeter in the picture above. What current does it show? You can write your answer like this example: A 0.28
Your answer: A 4
